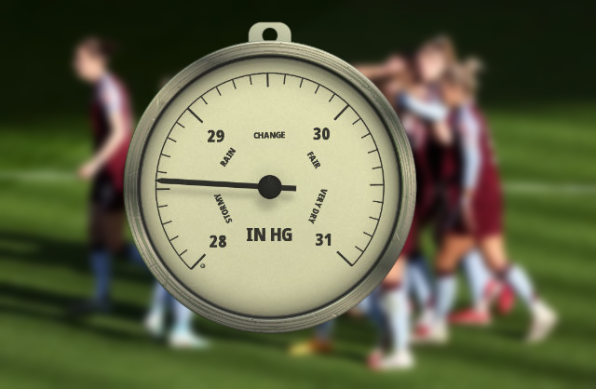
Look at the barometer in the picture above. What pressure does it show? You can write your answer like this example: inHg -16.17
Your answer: inHg 28.55
